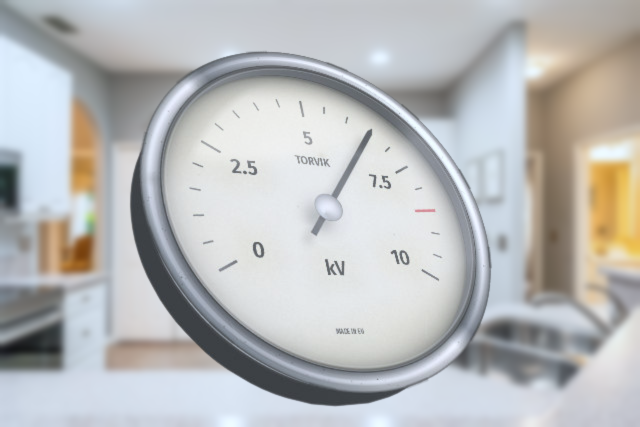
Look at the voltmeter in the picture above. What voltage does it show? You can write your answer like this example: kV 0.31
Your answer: kV 6.5
